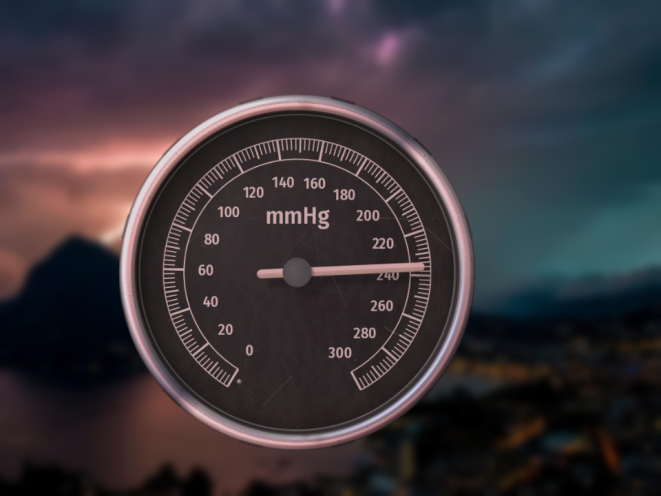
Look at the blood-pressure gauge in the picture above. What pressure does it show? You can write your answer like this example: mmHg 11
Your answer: mmHg 236
